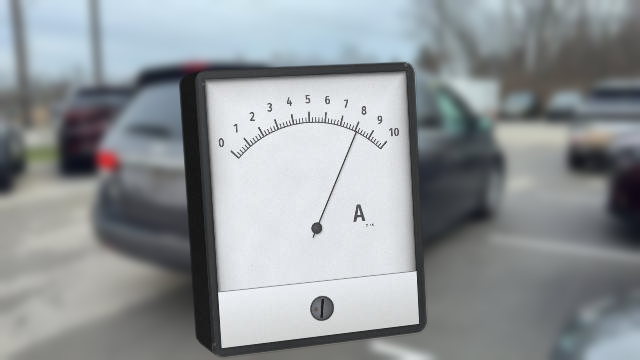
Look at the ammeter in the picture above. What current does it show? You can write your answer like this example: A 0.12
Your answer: A 8
